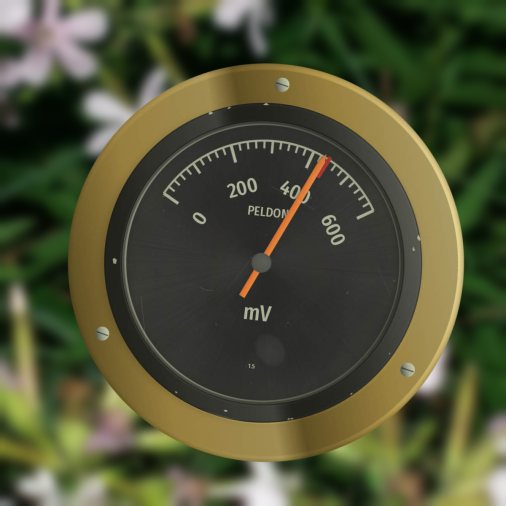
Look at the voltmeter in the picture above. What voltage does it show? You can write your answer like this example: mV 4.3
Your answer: mV 430
